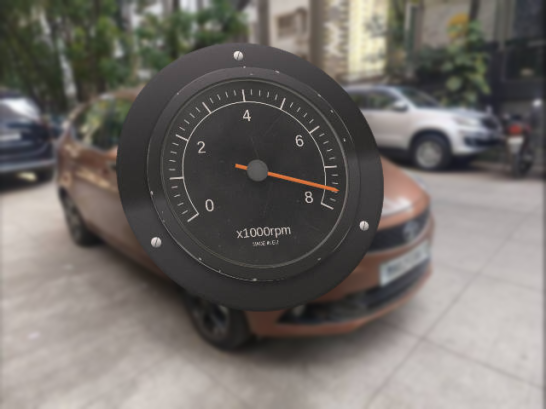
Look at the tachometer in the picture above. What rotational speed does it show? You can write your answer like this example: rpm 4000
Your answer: rpm 7600
